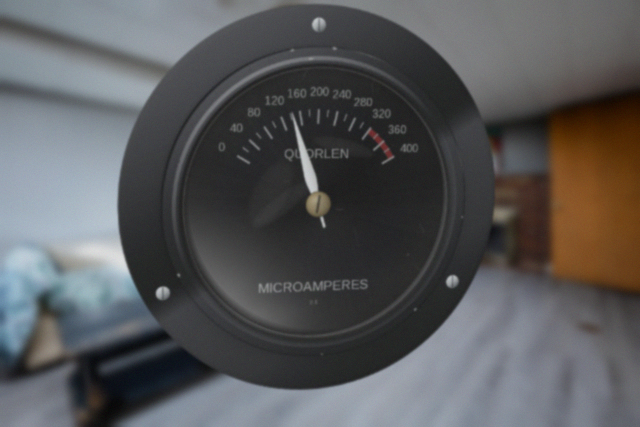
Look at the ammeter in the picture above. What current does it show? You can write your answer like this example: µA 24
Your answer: µA 140
